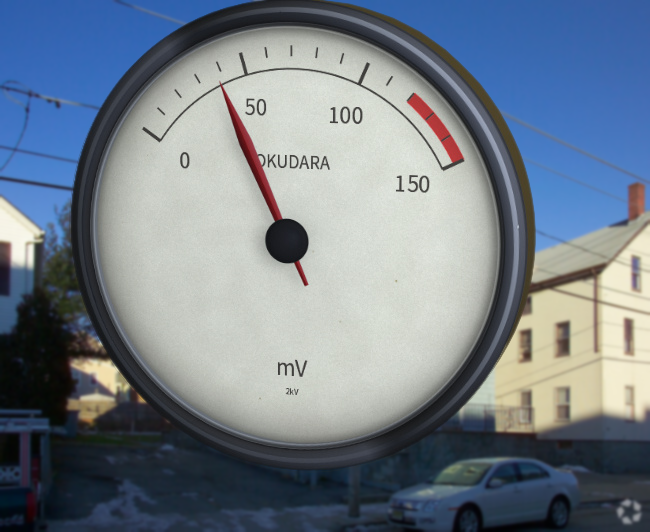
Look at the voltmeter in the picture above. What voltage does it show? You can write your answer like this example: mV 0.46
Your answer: mV 40
